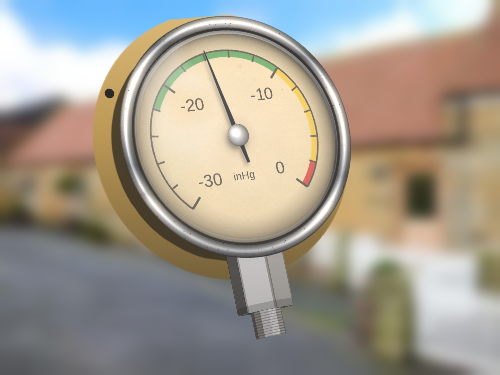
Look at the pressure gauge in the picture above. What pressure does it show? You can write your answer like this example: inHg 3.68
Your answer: inHg -16
